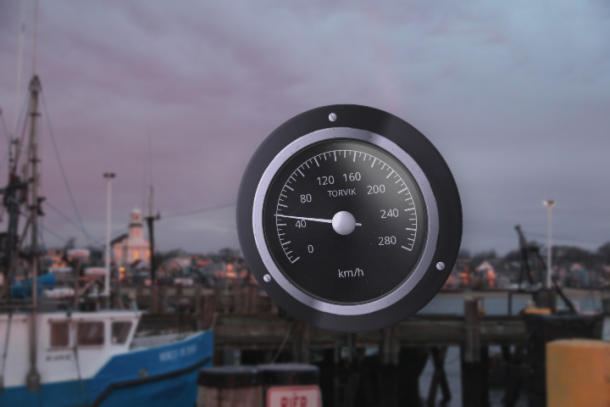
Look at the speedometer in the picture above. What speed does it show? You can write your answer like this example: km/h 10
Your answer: km/h 50
